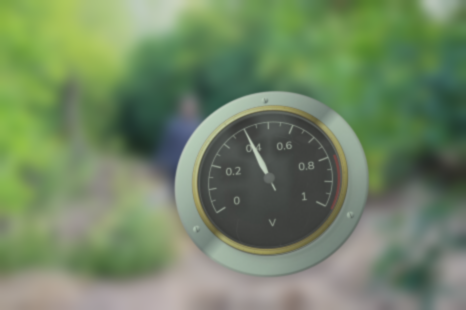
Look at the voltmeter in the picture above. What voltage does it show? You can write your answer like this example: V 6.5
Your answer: V 0.4
